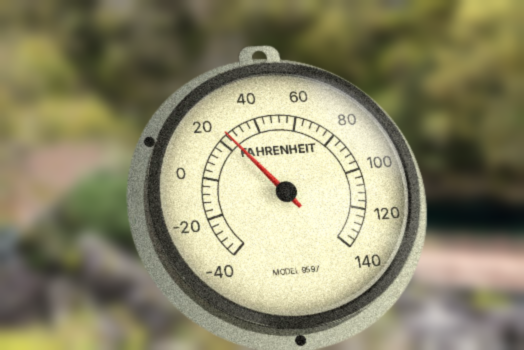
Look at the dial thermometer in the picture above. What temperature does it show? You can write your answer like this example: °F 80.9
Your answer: °F 24
